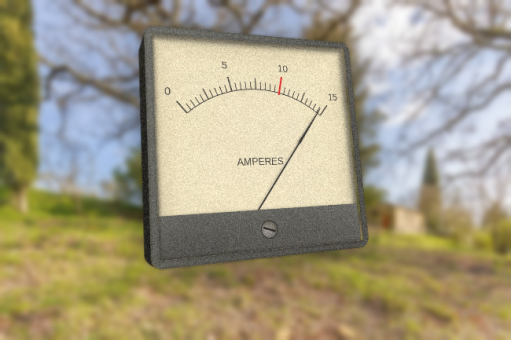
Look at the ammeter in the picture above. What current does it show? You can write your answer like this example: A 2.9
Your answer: A 14.5
